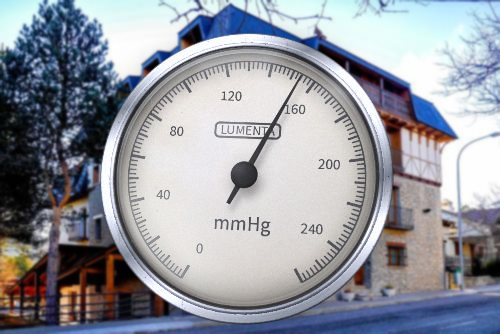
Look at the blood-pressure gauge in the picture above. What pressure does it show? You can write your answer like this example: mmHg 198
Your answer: mmHg 154
